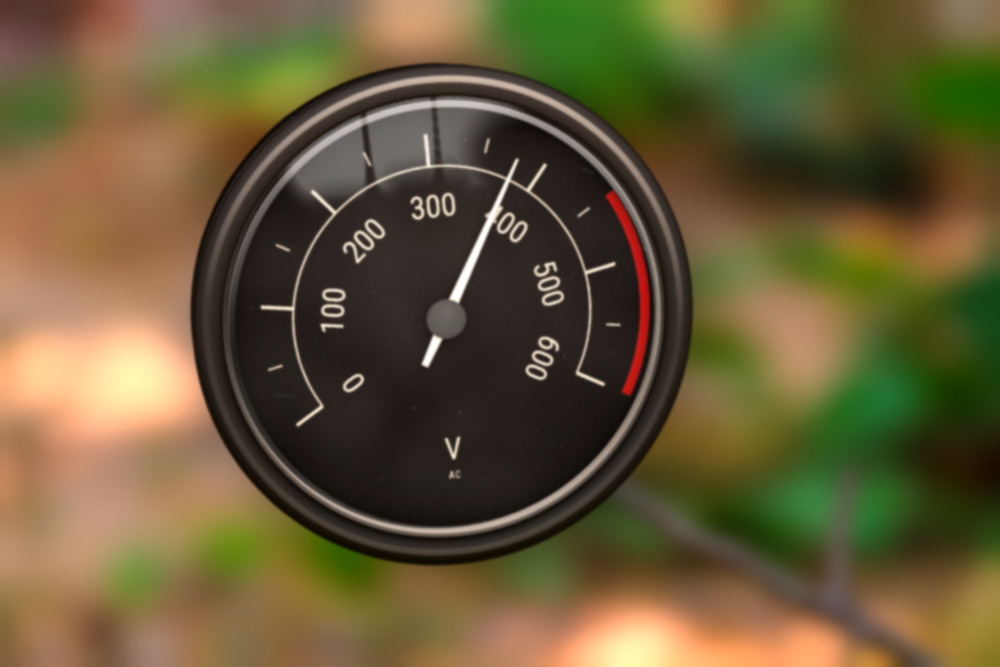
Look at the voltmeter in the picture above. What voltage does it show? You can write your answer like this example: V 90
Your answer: V 375
